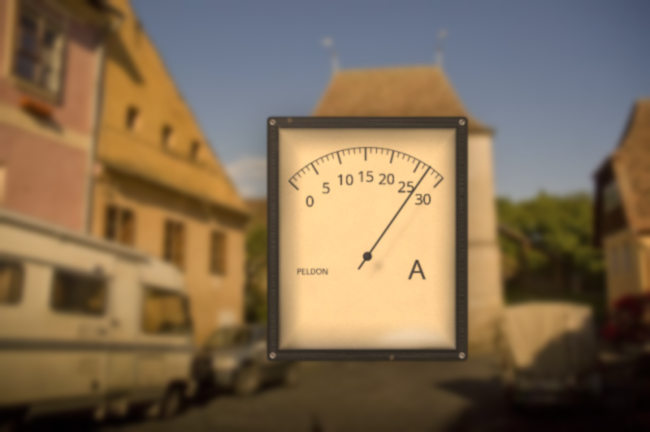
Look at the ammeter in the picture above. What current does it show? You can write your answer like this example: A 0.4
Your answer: A 27
